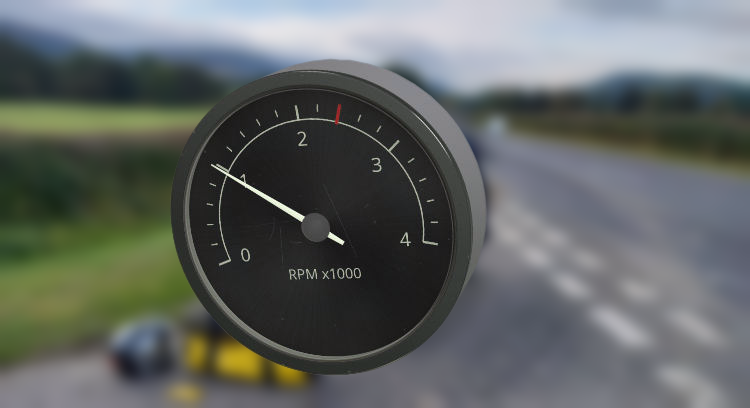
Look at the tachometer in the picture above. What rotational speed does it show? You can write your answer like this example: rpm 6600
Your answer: rpm 1000
